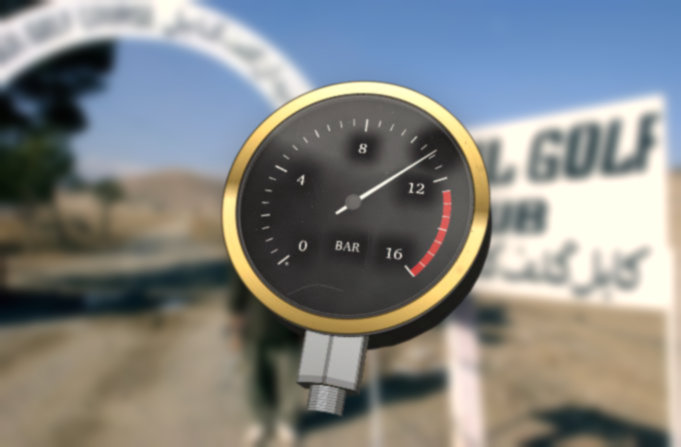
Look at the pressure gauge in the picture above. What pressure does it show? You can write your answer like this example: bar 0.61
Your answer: bar 11
